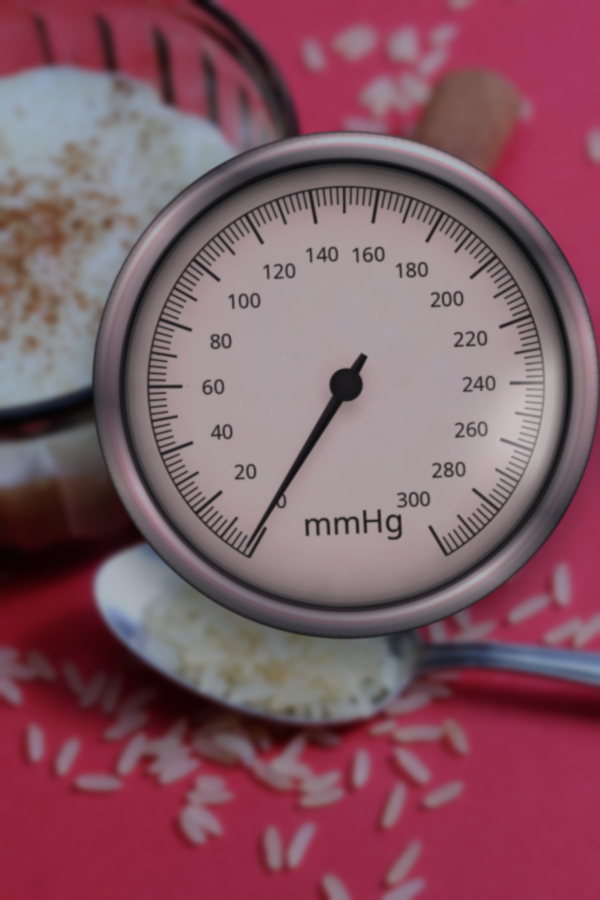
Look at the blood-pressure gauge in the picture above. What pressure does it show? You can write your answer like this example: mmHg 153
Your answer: mmHg 2
